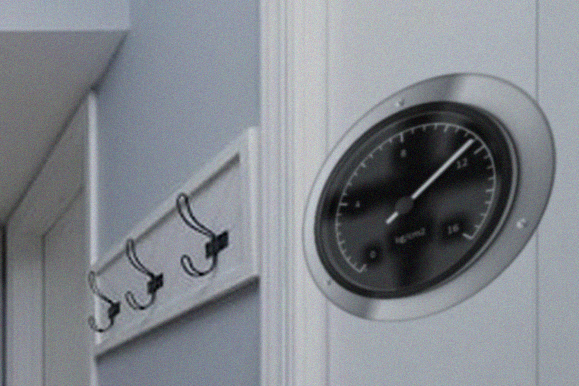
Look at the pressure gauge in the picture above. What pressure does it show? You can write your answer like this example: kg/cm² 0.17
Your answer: kg/cm² 11.5
